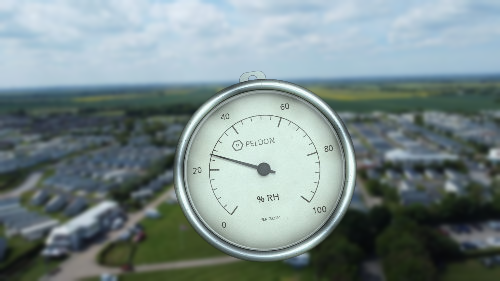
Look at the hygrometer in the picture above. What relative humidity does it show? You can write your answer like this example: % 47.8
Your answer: % 26
